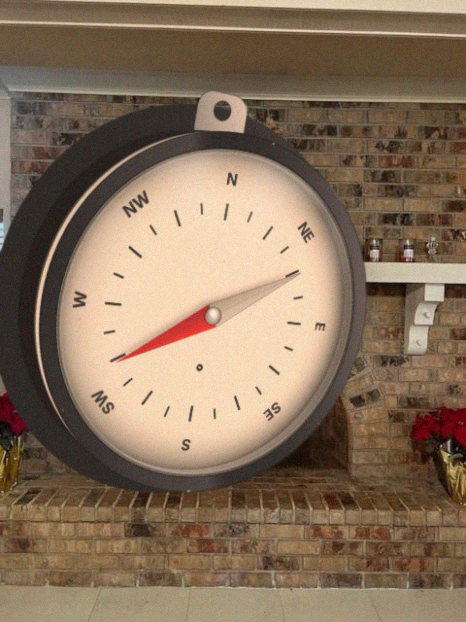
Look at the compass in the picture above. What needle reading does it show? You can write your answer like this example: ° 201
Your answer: ° 240
